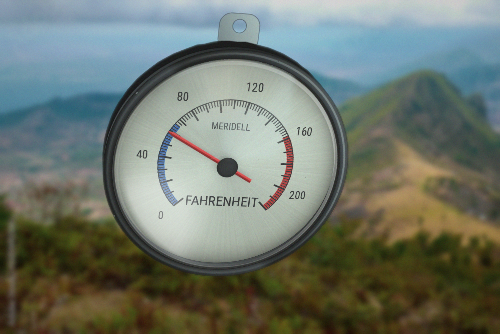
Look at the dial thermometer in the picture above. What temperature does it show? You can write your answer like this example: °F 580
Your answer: °F 60
